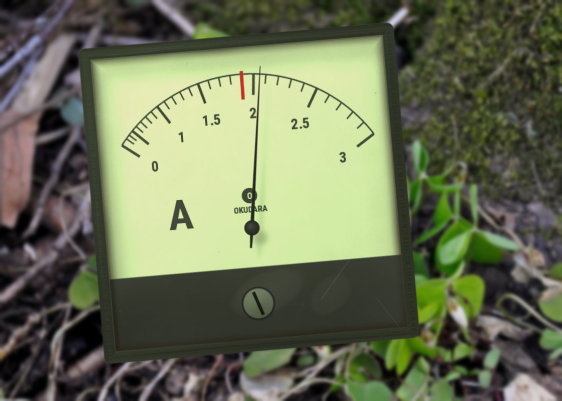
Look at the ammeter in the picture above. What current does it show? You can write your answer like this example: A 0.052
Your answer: A 2.05
